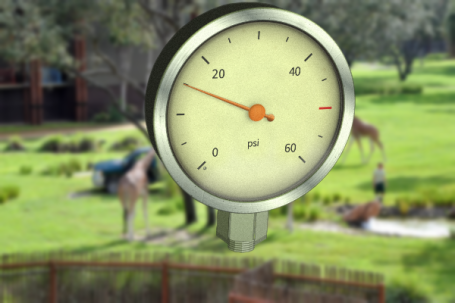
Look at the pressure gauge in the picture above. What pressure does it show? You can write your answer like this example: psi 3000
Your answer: psi 15
